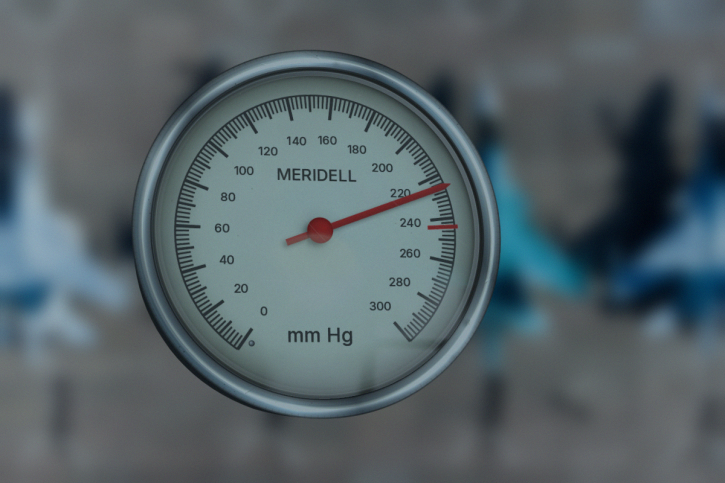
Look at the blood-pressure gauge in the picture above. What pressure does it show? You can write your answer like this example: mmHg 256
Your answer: mmHg 226
